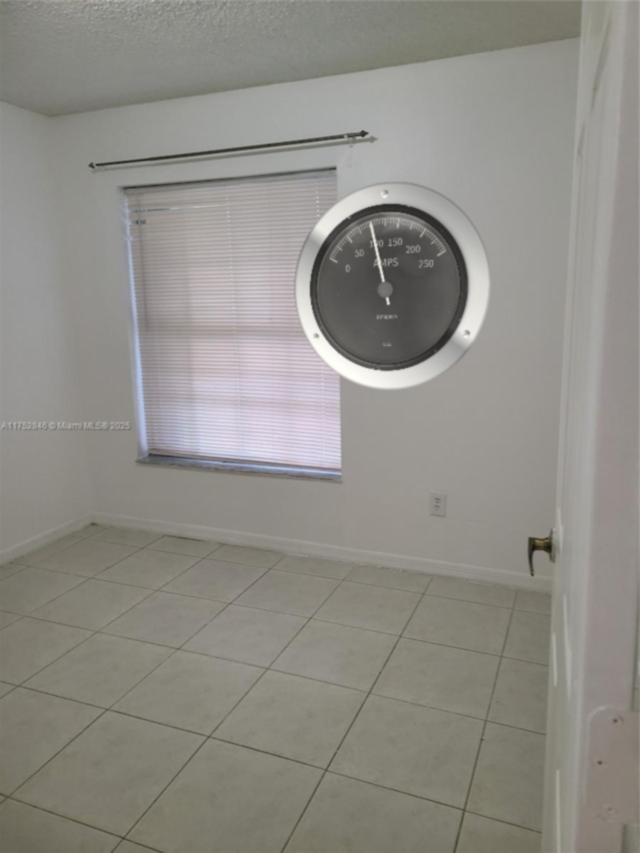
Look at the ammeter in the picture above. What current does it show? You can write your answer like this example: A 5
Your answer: A 100
